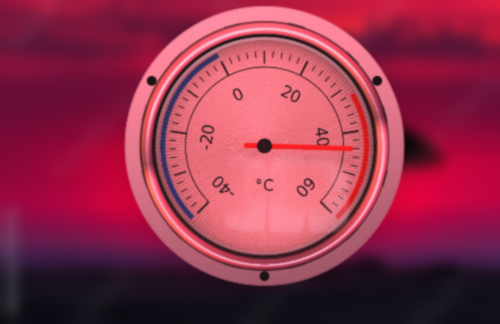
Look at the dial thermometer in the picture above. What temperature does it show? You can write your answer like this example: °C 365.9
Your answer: °C 44
